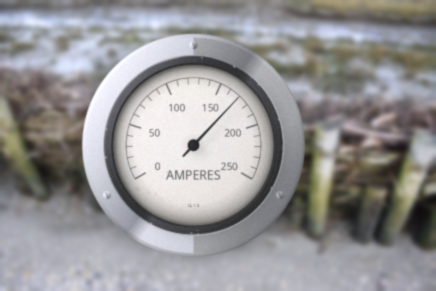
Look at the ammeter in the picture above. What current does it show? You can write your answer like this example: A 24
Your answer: A 170
